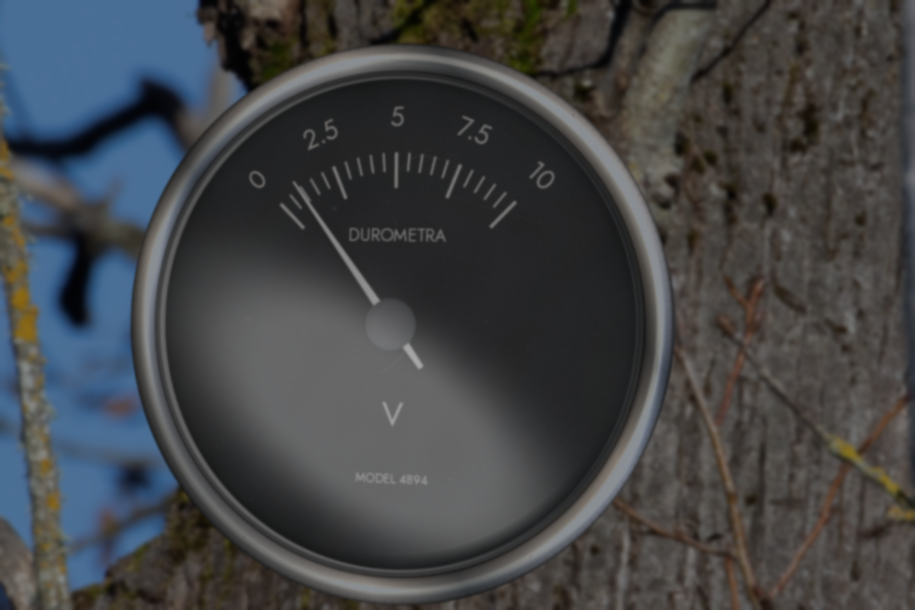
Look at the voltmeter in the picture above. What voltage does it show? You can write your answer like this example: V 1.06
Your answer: V 1
